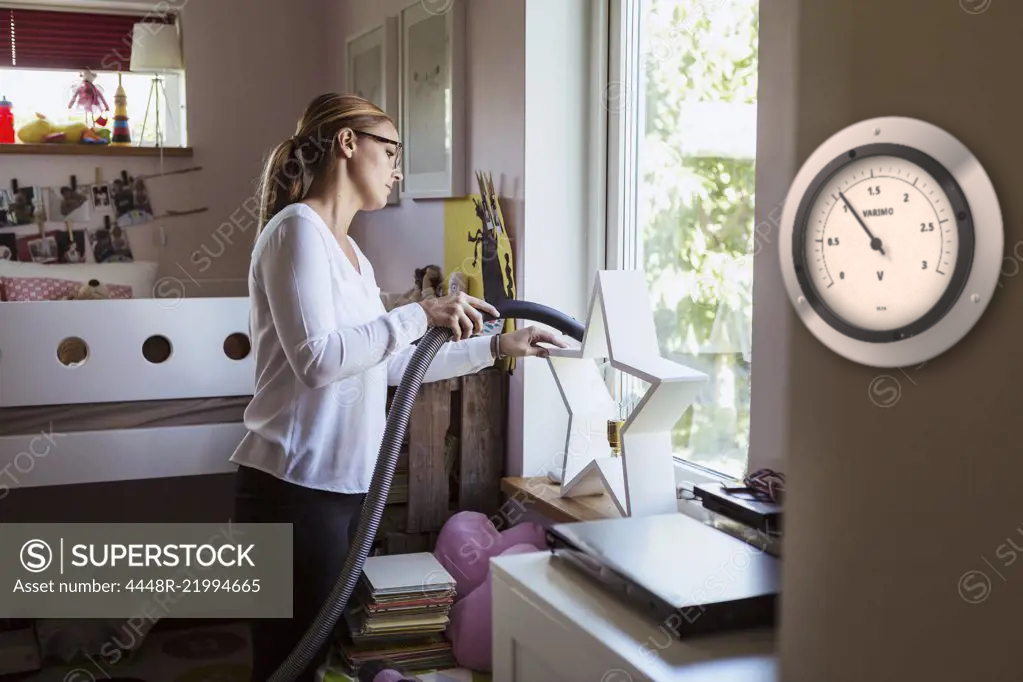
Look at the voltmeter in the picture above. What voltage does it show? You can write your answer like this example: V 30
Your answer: V 1.1
